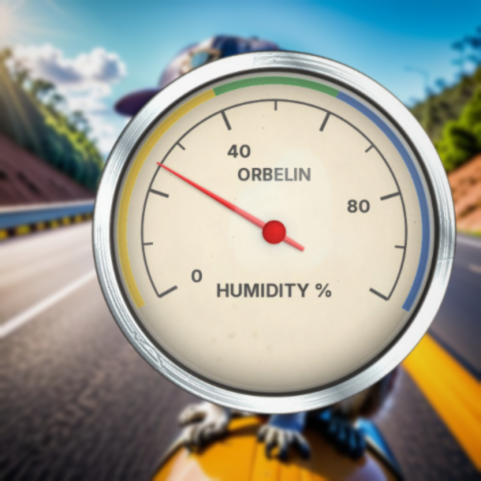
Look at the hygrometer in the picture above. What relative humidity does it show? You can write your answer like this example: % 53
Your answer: % 25
